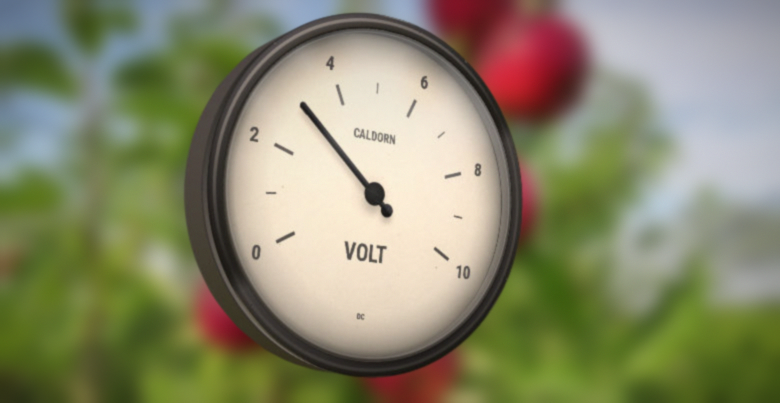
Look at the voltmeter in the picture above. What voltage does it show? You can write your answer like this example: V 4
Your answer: V 3
